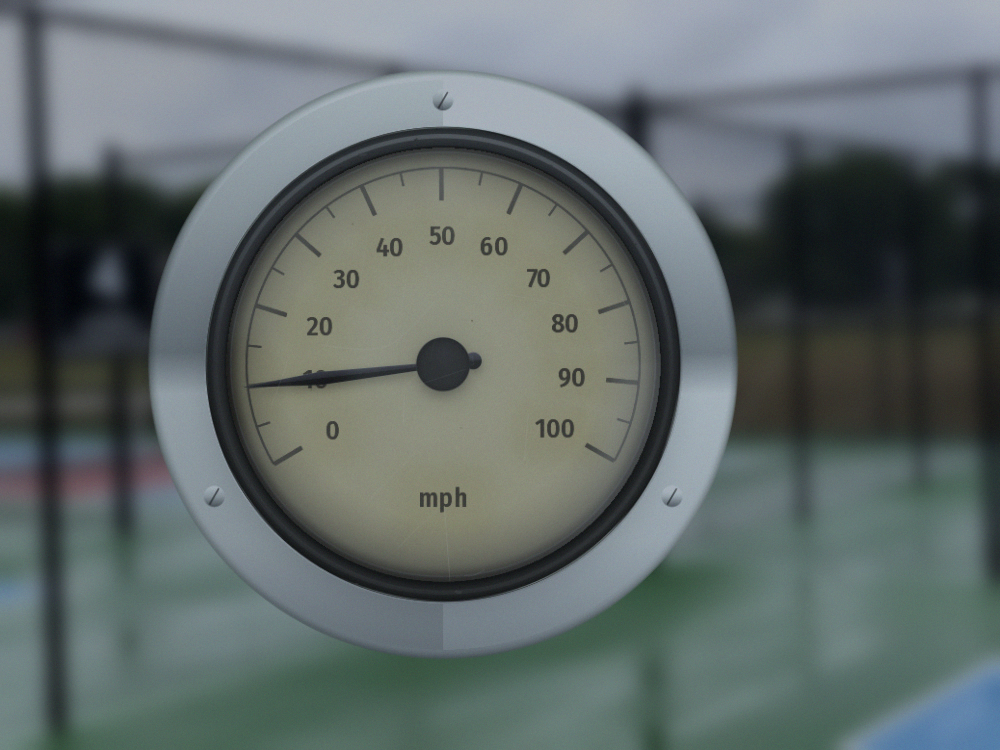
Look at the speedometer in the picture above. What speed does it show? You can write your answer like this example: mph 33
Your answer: mph 10
